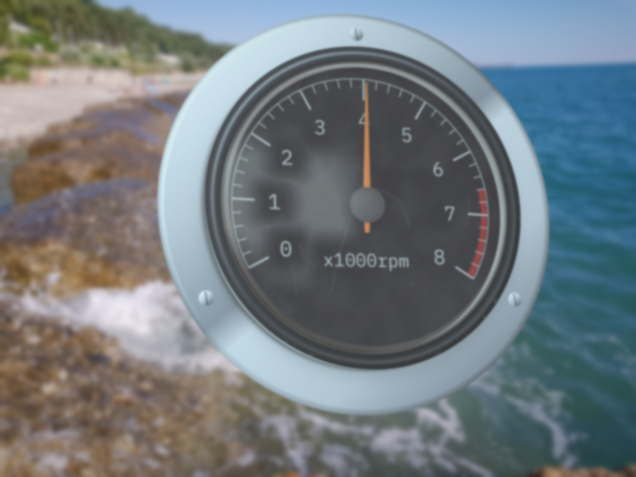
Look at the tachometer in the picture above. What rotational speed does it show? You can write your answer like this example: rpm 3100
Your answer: rpm 4000
